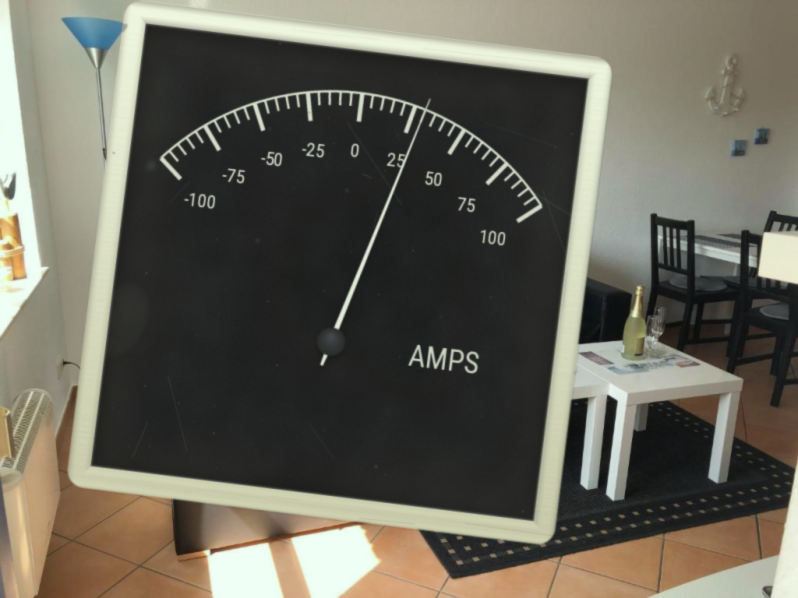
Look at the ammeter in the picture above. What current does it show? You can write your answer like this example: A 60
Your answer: A 30
